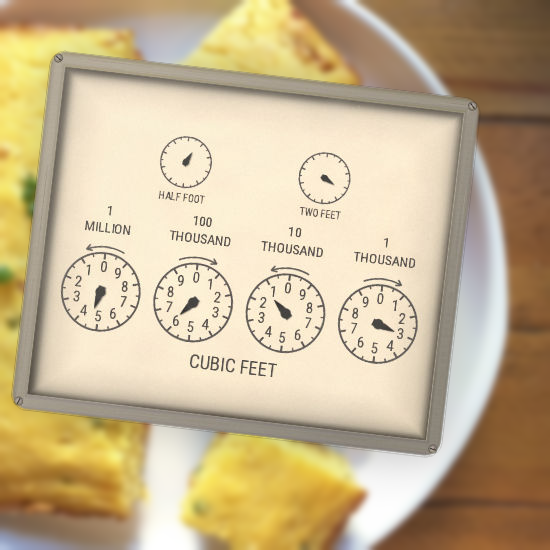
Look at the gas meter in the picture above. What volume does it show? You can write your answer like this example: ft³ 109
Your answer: ft³ 461300
